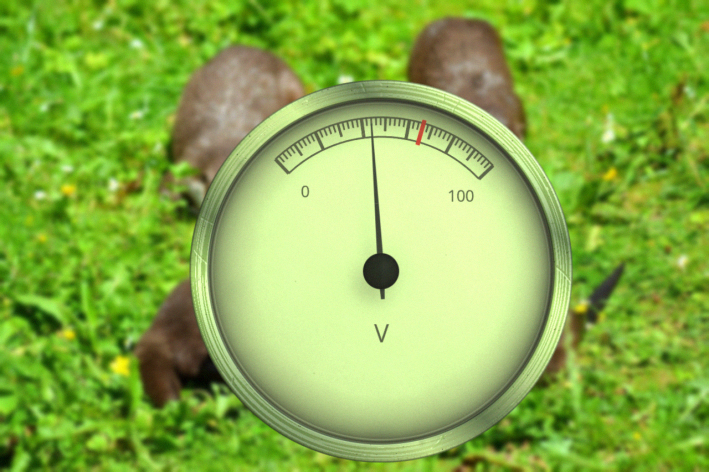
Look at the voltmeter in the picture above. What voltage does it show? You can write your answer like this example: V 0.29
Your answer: V 44
